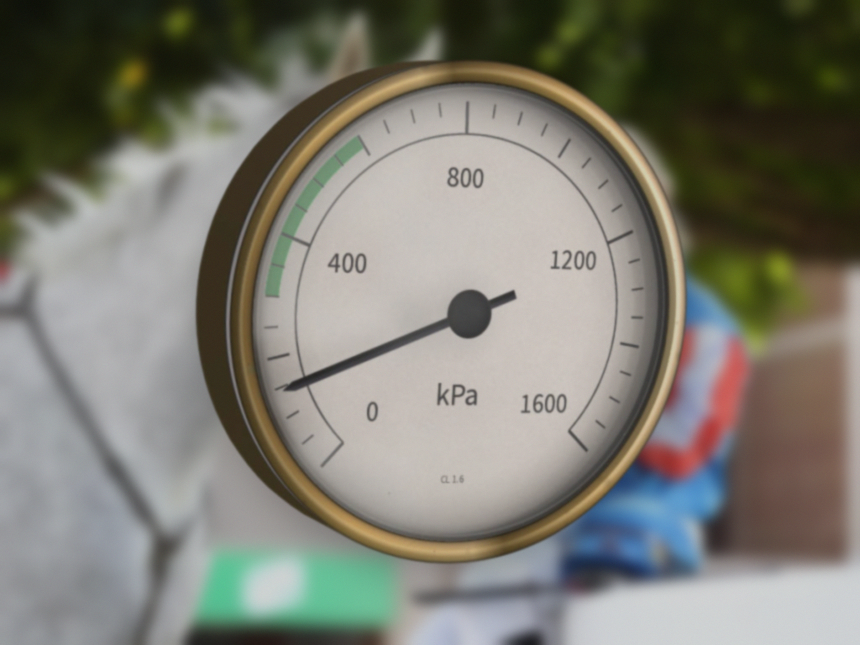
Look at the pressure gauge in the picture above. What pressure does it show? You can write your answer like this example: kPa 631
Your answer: kPa 150
